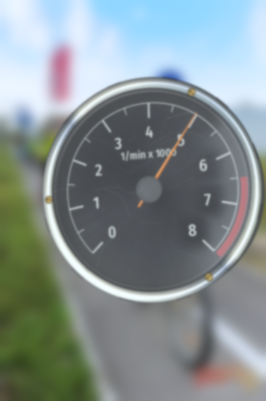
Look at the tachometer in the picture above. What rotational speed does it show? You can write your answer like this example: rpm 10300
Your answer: rpm 5000
